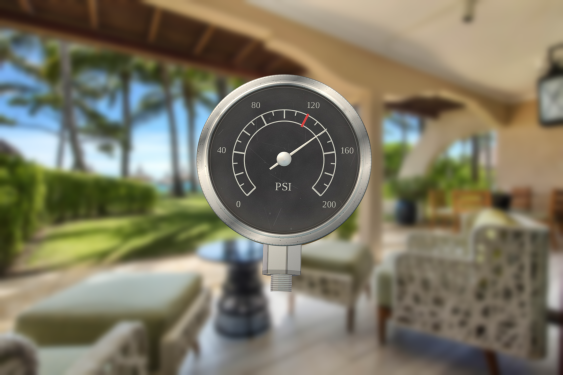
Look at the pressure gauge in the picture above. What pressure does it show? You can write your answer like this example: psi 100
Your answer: psi 140
